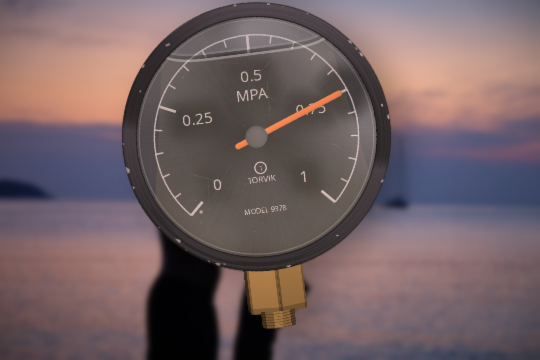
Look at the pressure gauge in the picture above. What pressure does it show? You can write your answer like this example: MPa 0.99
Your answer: MPa 0.75
